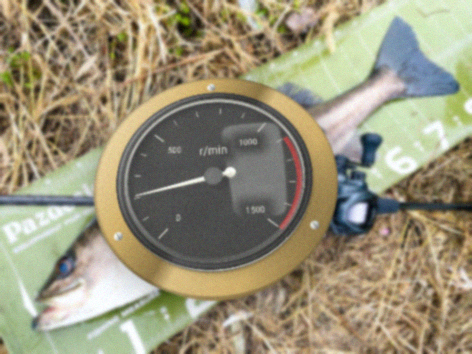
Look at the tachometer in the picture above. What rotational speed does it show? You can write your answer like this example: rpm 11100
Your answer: rpm 200
